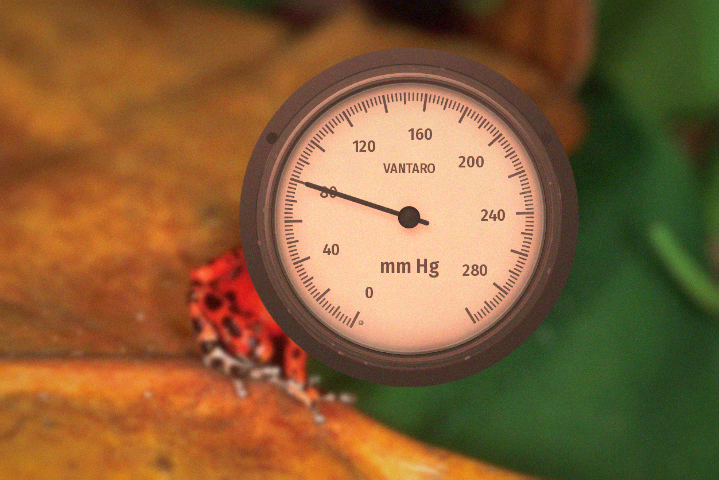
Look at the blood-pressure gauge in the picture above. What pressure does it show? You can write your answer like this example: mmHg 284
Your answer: mmHg 80
